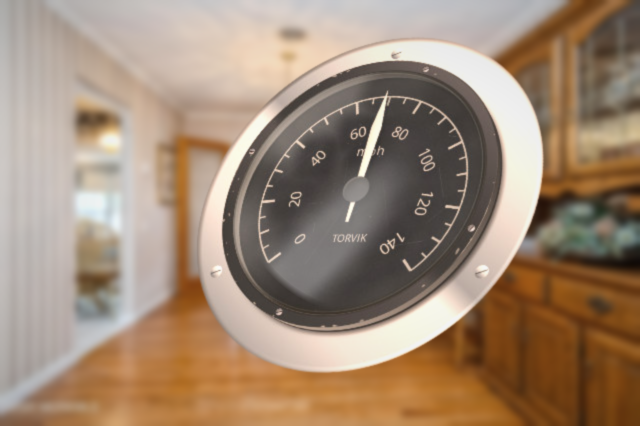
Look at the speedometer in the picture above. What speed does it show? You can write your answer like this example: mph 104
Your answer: mph 70
